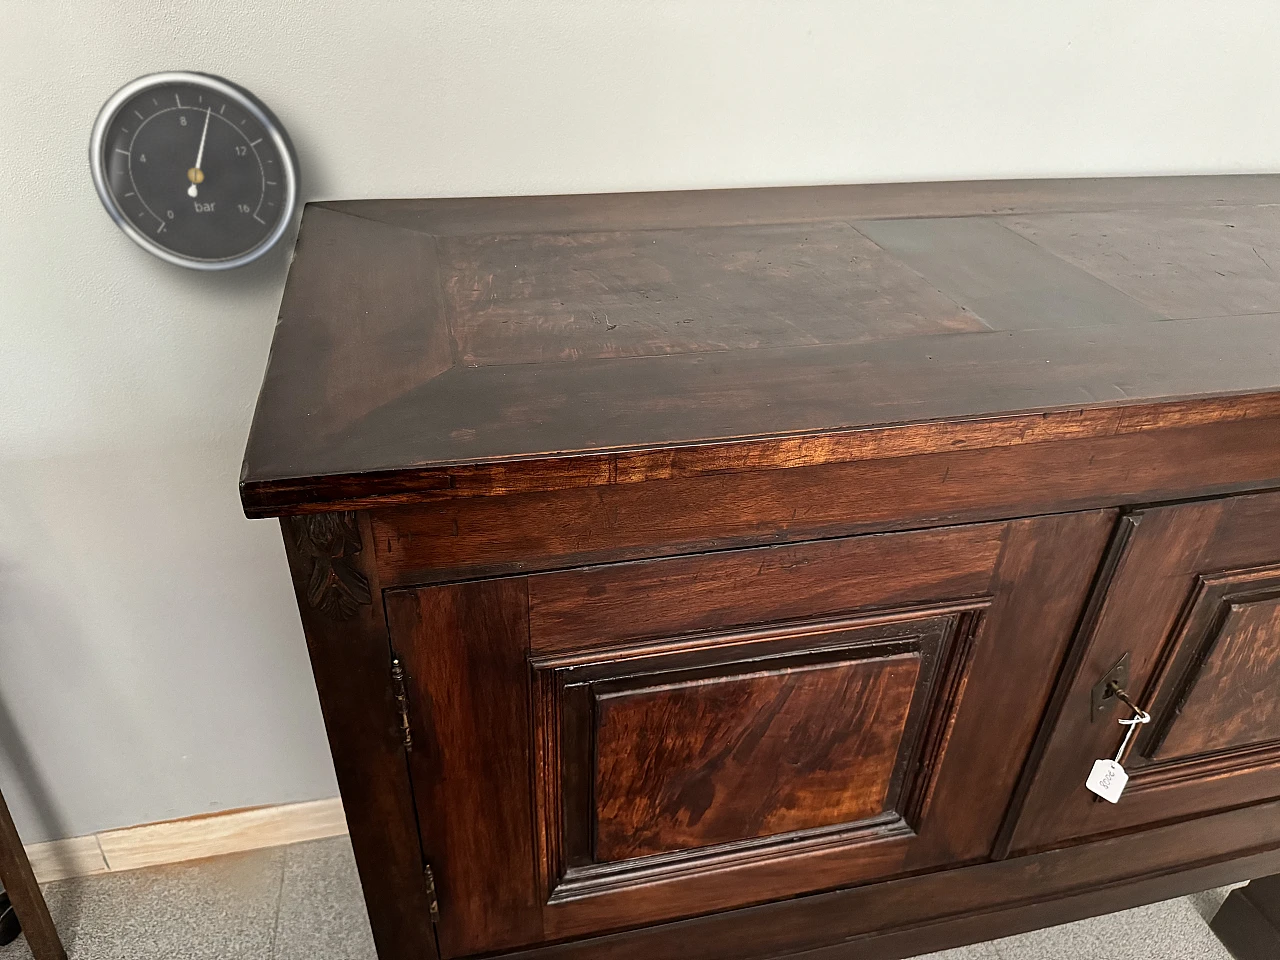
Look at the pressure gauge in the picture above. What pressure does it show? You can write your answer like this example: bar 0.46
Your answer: bar 9.5
